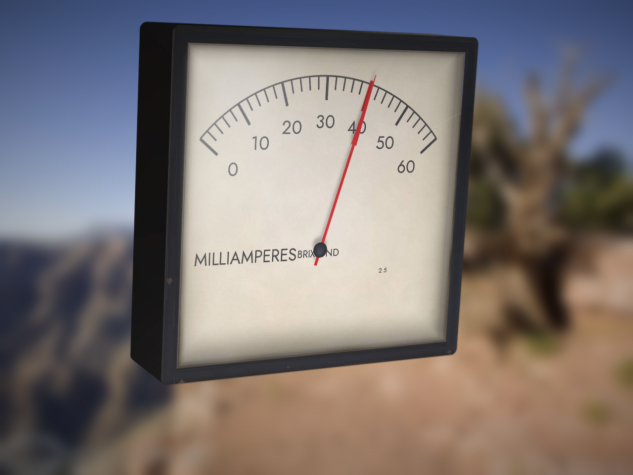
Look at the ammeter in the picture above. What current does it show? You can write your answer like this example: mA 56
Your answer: mA 40
